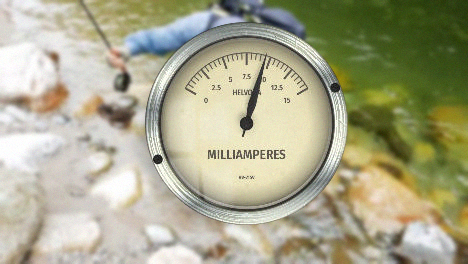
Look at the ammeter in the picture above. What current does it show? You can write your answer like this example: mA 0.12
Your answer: mA 9.5
